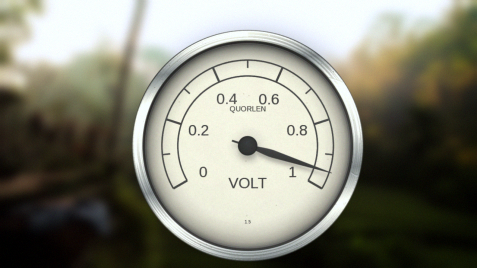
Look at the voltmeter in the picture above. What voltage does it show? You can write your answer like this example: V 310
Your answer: V 0.95
